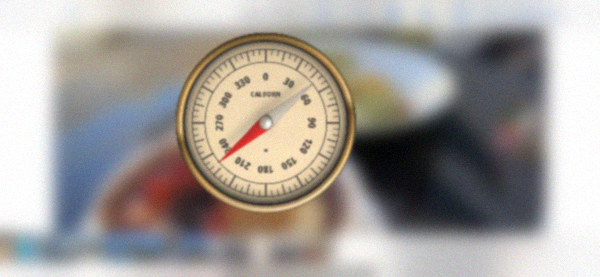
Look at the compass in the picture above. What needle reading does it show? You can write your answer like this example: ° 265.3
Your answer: ° 230
